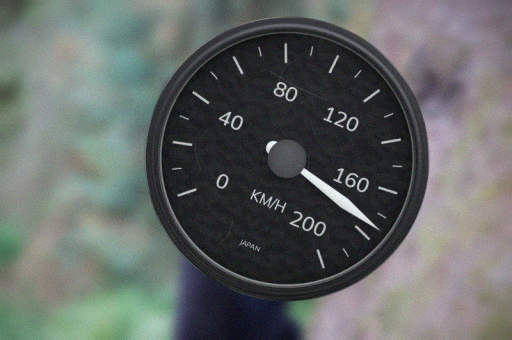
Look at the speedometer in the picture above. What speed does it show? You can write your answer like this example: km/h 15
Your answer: km/h 175
